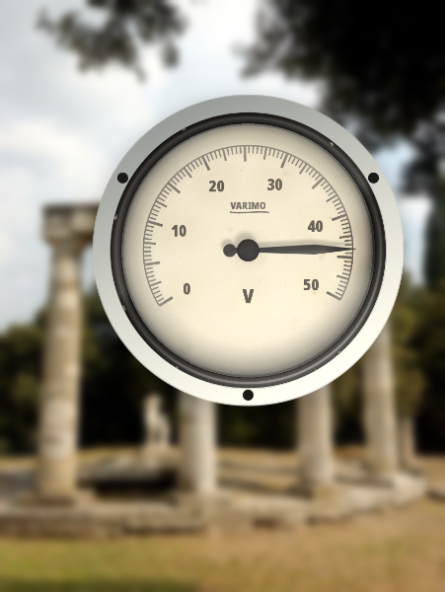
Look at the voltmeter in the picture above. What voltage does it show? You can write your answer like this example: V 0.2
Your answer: V 44
